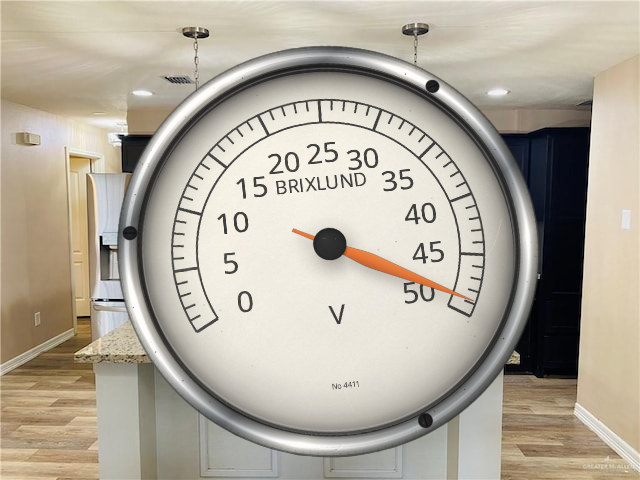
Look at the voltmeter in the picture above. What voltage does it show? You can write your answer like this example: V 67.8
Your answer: V 49
